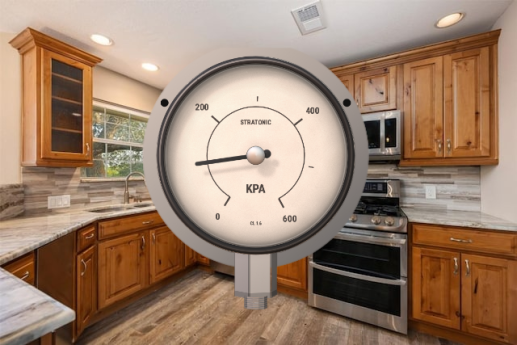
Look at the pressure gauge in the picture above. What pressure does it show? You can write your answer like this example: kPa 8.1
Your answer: kPa 100
